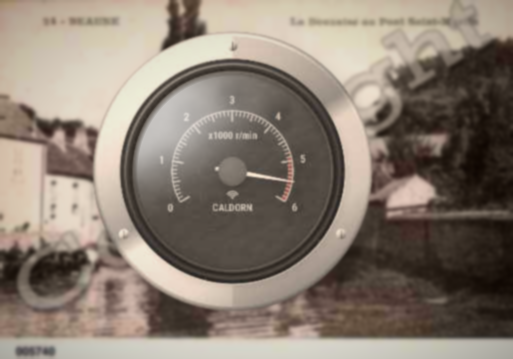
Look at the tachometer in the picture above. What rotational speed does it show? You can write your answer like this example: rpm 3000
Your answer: rpm 5500
